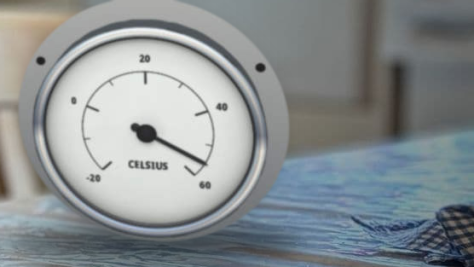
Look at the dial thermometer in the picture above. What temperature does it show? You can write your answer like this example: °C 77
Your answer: °C 55
